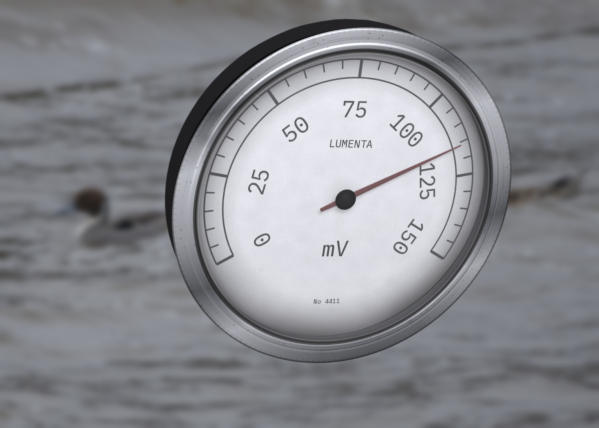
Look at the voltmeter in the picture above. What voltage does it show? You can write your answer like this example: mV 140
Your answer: mV 115
